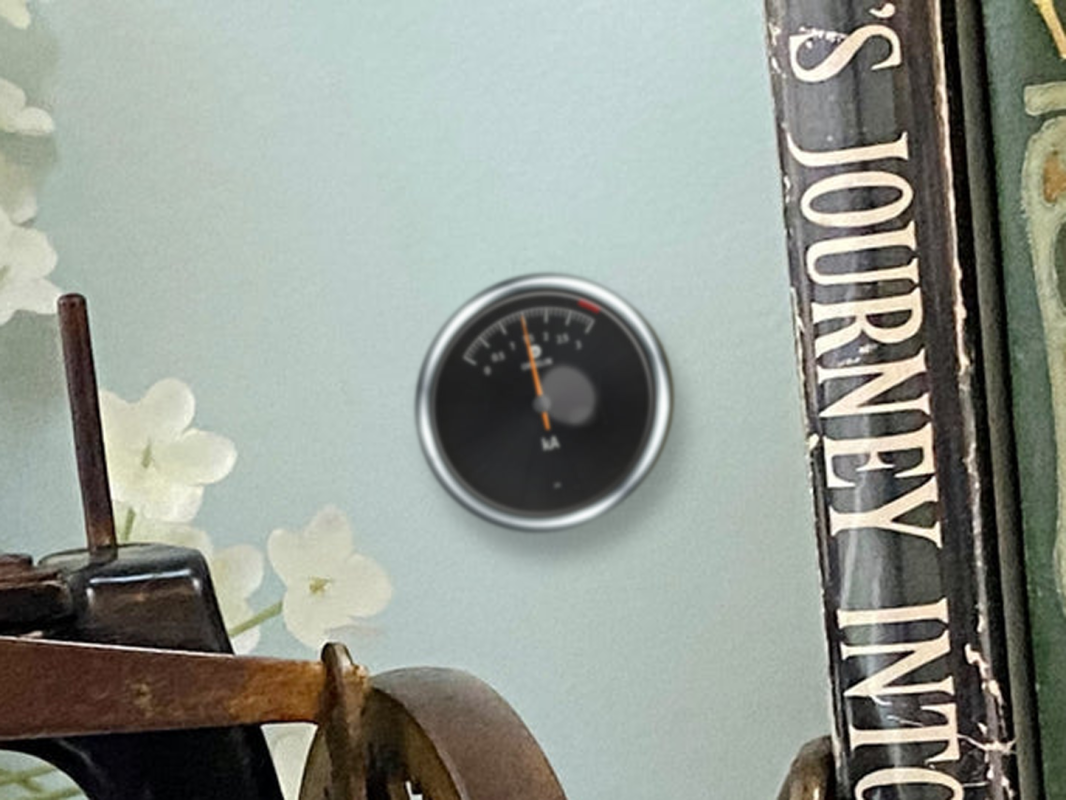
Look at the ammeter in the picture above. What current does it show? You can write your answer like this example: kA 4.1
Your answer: kA 1.5
